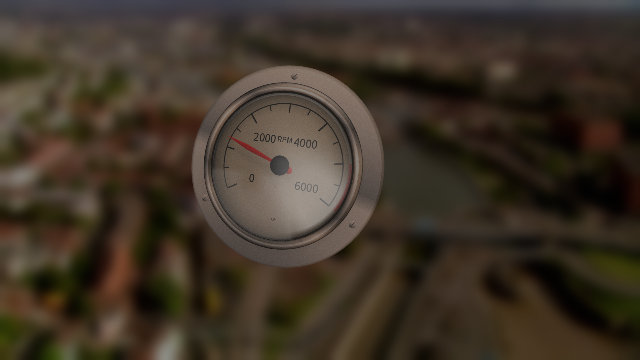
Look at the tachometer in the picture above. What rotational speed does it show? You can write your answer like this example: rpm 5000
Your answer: rpm 1250
